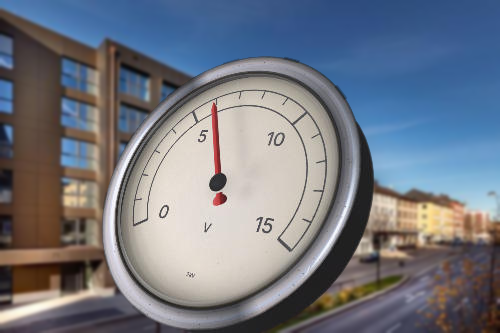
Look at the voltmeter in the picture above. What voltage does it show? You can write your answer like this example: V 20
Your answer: V 6
